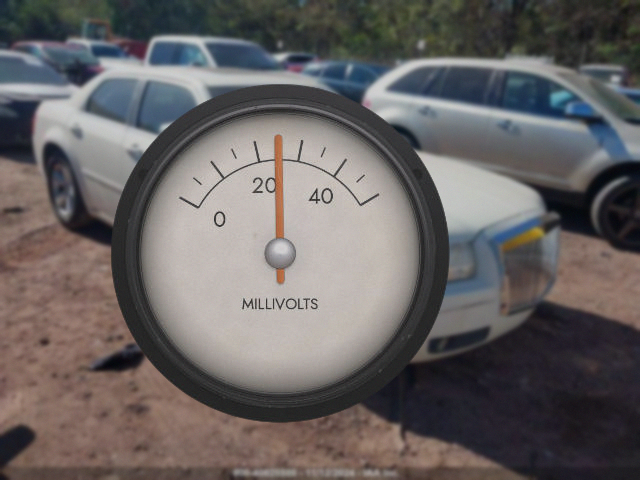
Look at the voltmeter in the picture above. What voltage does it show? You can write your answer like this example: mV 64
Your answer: mV 25
